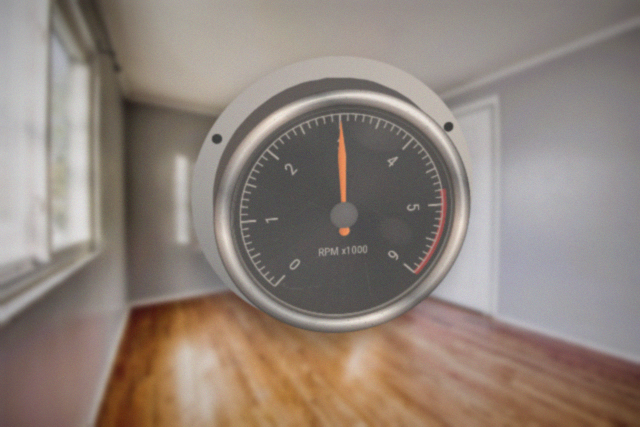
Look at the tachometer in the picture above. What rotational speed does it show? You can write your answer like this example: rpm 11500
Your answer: rpm 3000
